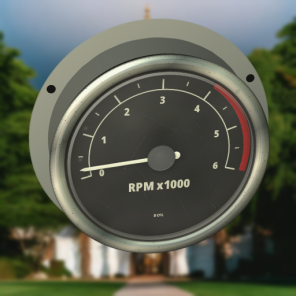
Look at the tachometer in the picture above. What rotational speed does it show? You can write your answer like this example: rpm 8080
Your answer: rpm 250
